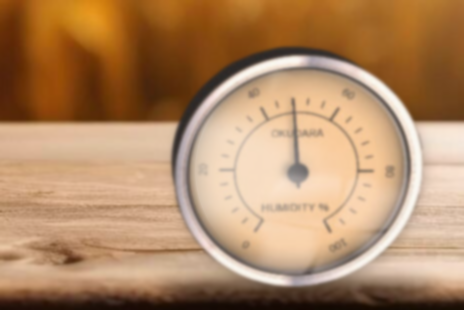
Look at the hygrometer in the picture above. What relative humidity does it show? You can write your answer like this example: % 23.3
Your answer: % 48
